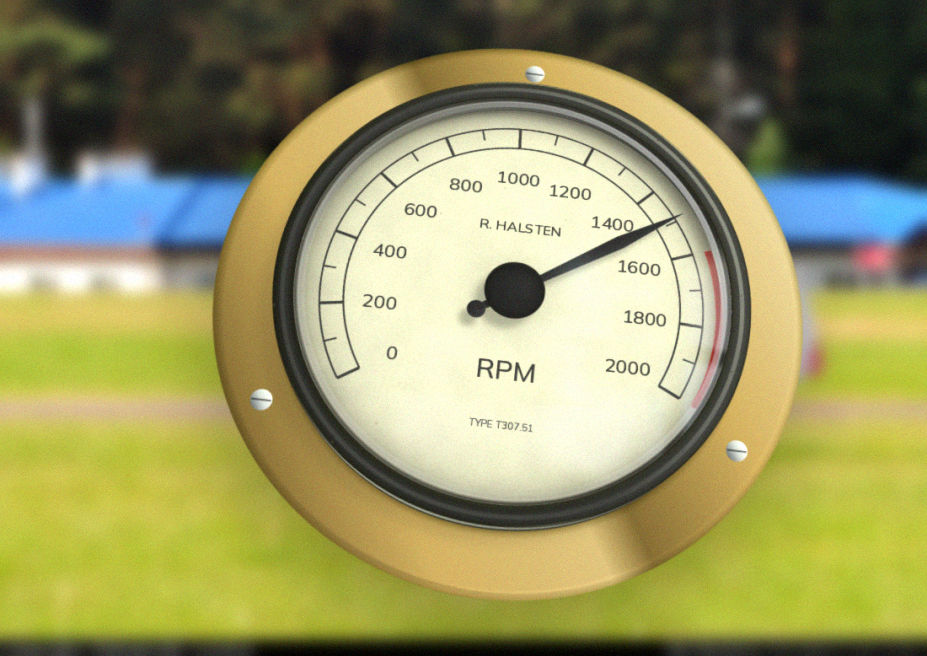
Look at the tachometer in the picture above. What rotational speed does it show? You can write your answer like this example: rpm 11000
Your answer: rpm 1500
